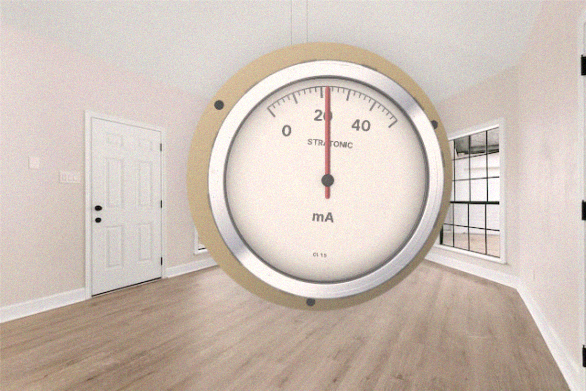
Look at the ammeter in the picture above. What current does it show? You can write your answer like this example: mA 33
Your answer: mA 22
